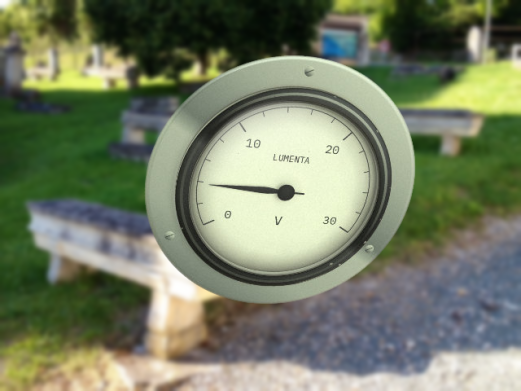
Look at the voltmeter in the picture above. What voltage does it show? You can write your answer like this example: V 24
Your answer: V 4
